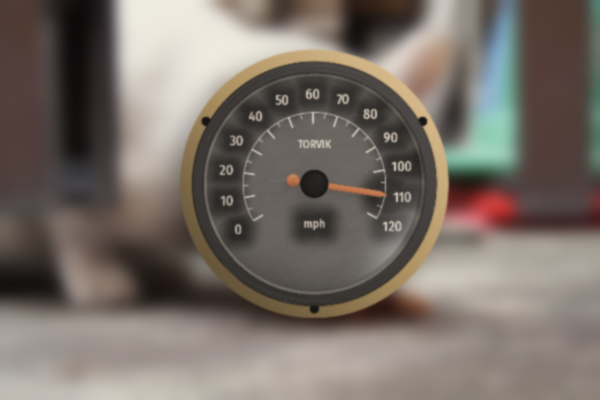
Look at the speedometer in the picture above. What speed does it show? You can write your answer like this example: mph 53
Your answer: mph 110
